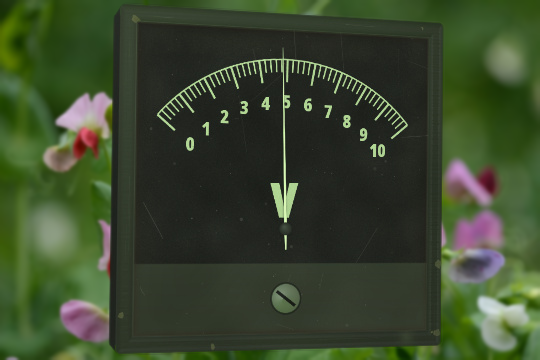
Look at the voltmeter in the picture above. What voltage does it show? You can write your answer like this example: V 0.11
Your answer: V 4.8
